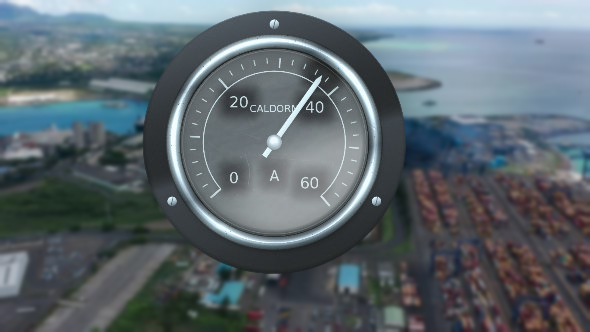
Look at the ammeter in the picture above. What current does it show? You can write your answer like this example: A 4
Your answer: A 37
